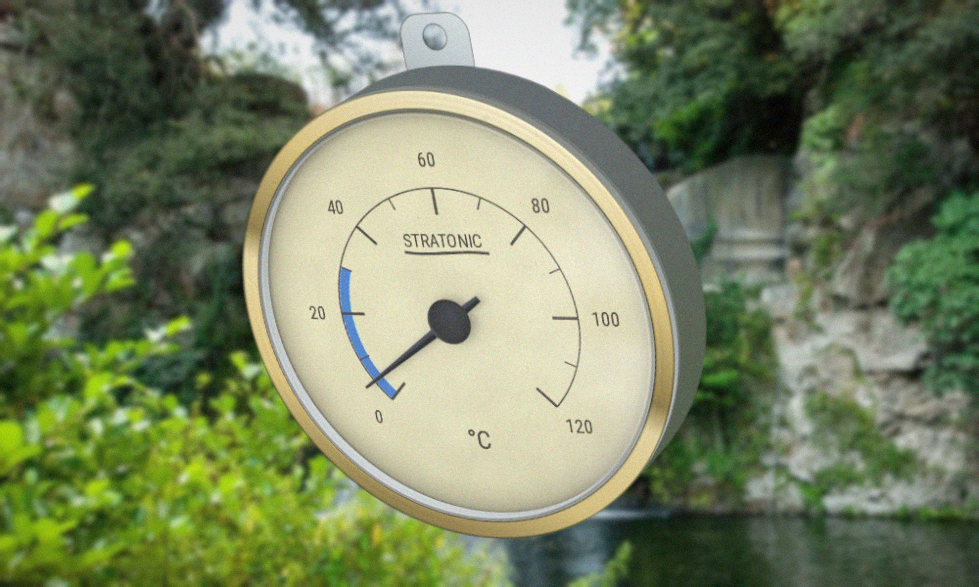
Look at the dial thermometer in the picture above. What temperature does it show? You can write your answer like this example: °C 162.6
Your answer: °C 5
